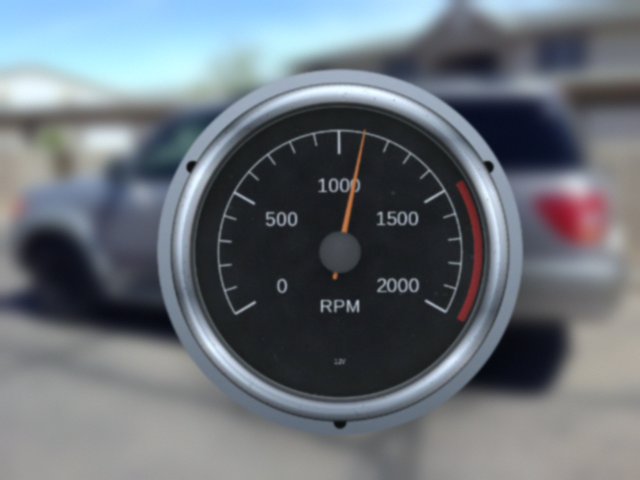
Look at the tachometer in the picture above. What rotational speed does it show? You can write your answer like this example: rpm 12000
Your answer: rpm 1100
